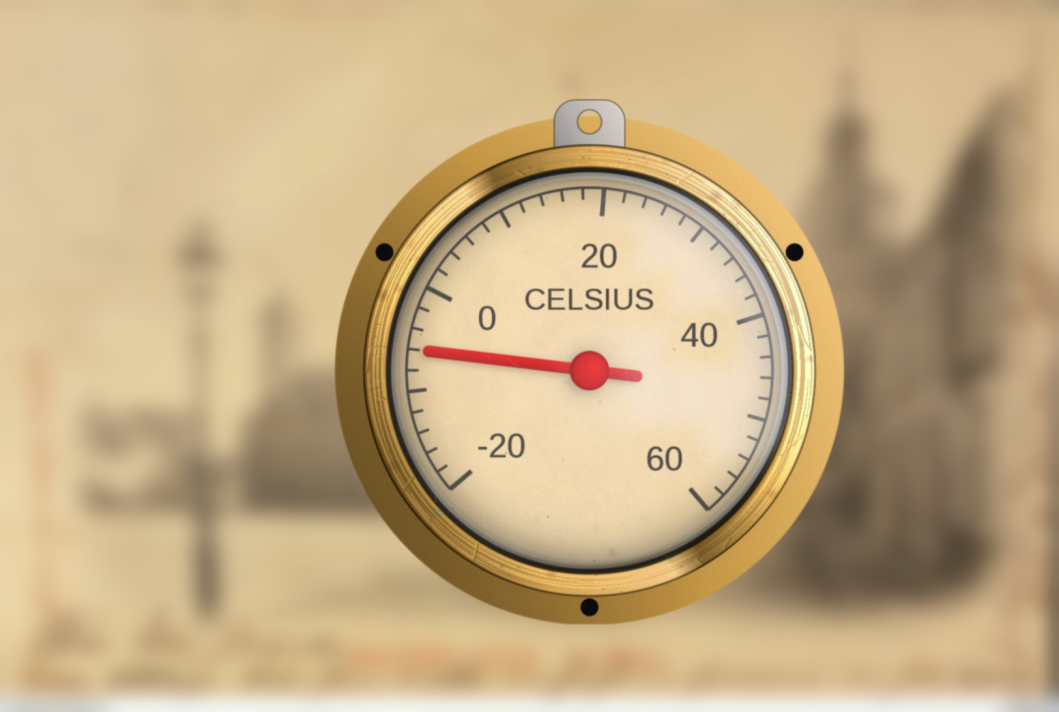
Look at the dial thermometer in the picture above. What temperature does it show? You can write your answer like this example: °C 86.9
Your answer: °C -6
